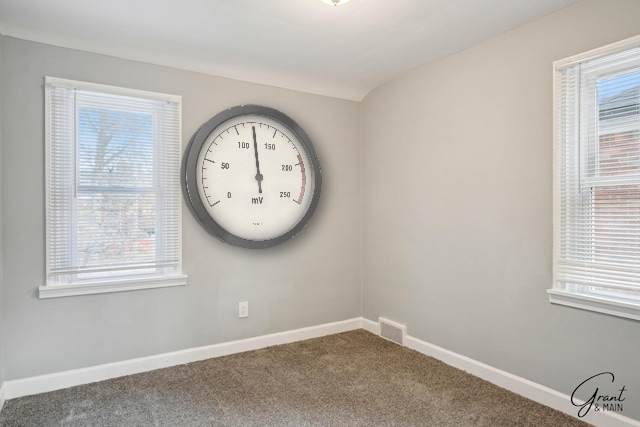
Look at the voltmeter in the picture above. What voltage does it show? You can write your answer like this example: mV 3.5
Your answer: mV 120
